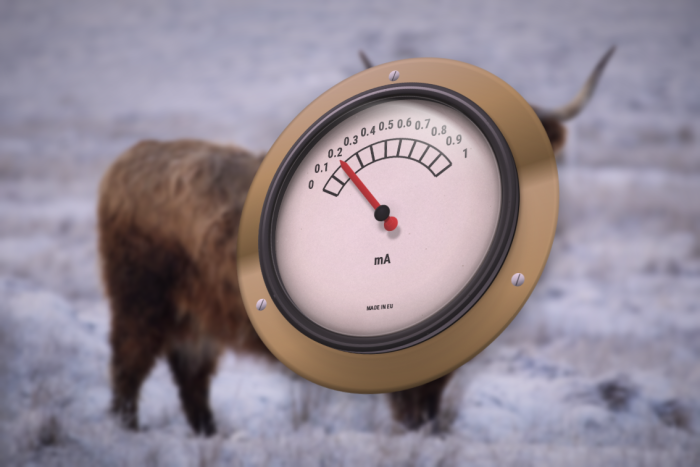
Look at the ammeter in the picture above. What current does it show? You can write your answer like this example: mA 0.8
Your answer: mA 0.2
